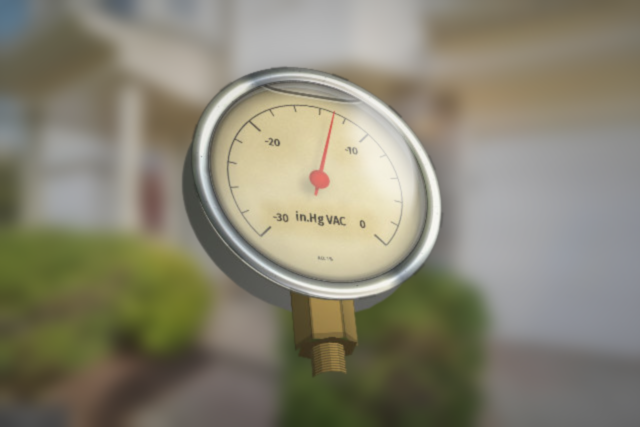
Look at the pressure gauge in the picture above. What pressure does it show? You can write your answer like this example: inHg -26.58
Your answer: inHg -13
